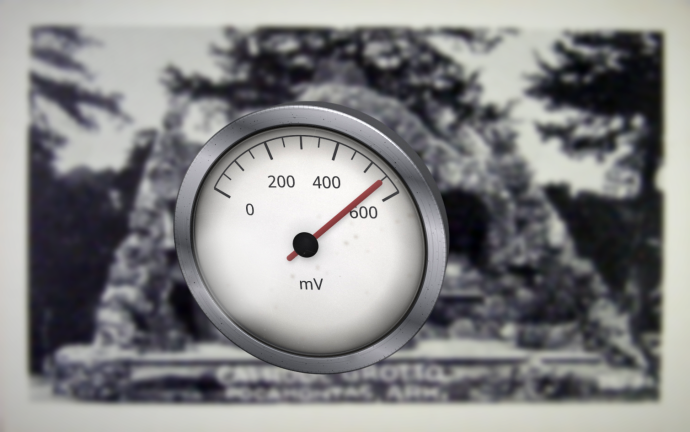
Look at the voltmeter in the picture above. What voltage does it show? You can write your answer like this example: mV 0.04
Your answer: mV 550
